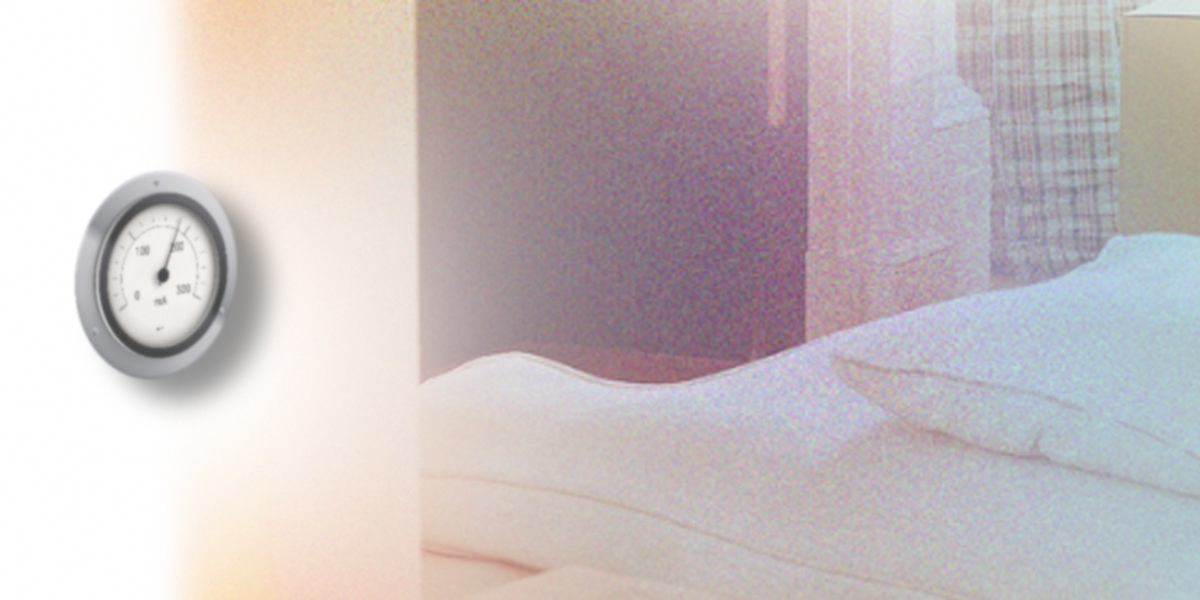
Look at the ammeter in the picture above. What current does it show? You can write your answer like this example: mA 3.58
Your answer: mA 180
